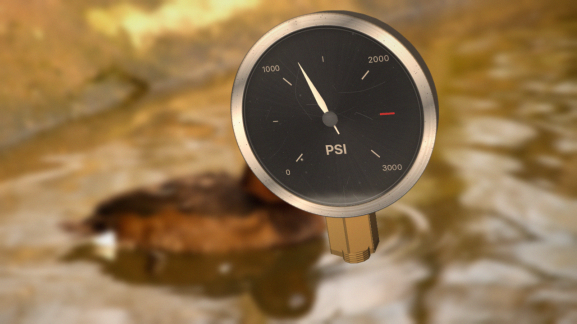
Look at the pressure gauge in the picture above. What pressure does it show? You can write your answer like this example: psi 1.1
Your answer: psi 1250
